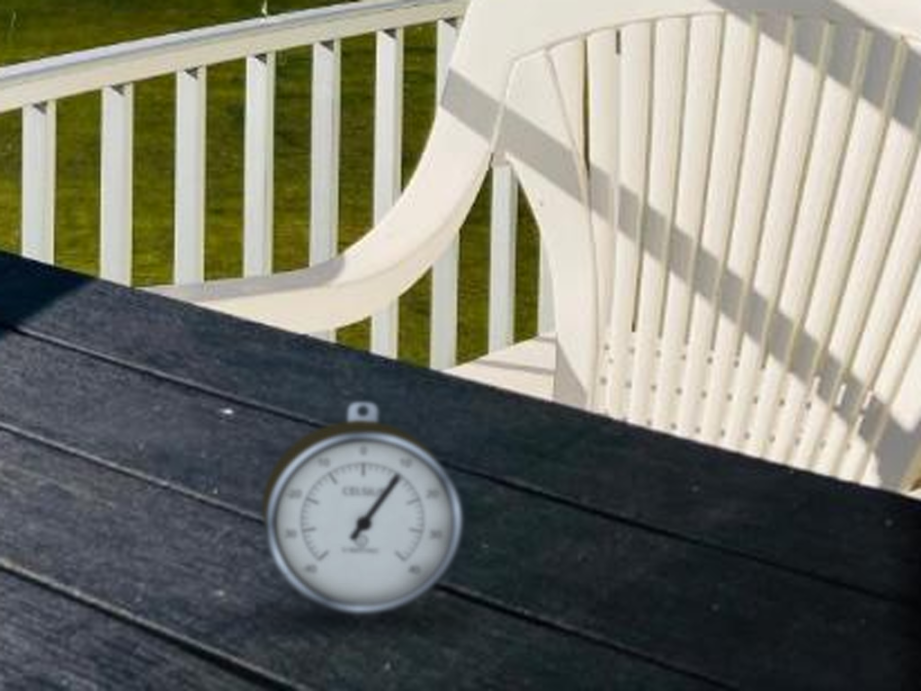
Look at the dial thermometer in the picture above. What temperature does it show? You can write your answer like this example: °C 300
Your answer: °C 10
